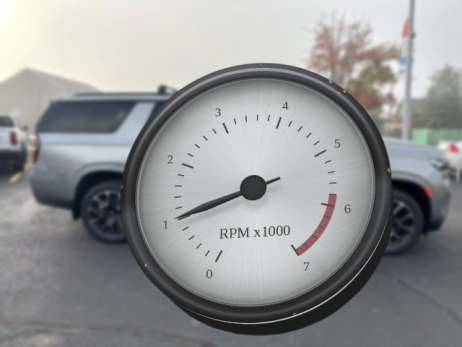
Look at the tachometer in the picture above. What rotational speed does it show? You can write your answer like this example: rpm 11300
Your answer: rpm 1000
